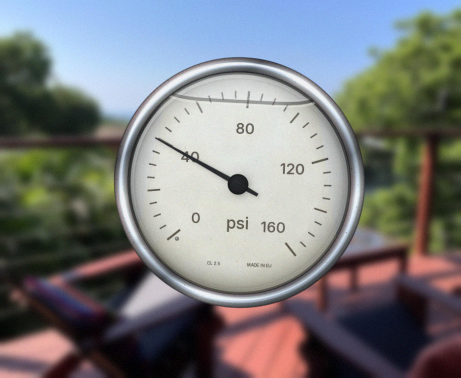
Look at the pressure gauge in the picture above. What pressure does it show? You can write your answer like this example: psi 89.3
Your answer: psi 40
